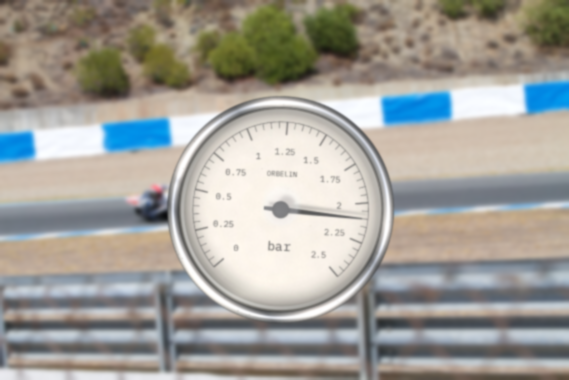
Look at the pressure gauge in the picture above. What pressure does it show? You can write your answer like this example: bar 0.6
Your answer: bar 2.1
